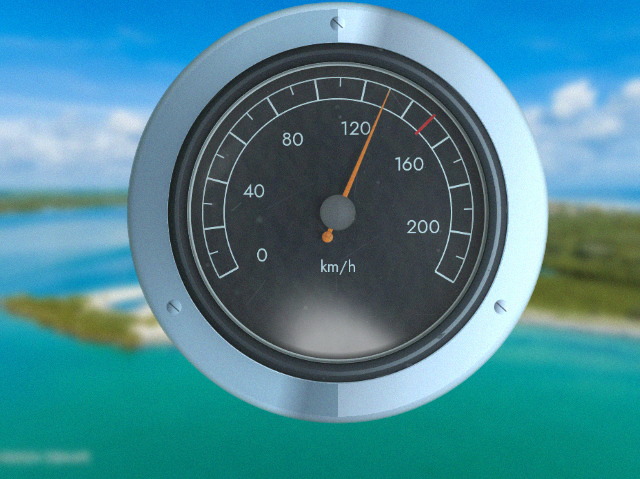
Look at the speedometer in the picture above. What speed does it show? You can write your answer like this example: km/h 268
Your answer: km/h 130
